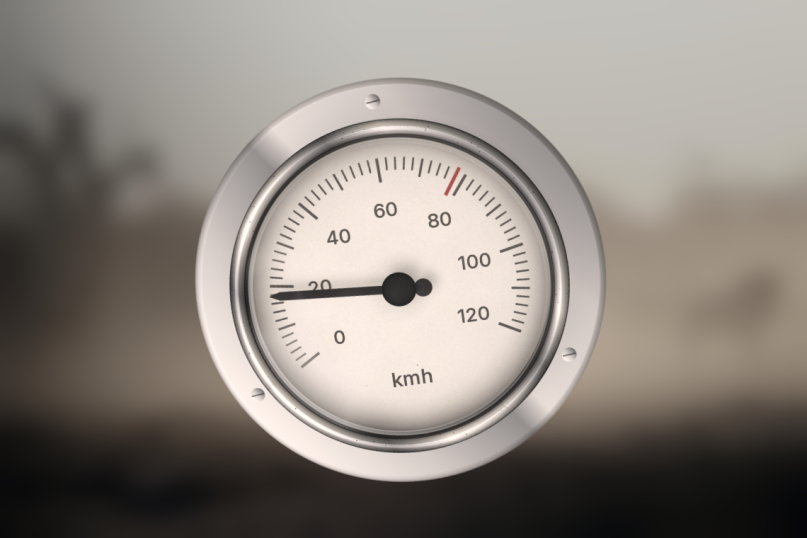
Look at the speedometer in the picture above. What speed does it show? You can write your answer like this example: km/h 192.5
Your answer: km/h 18
